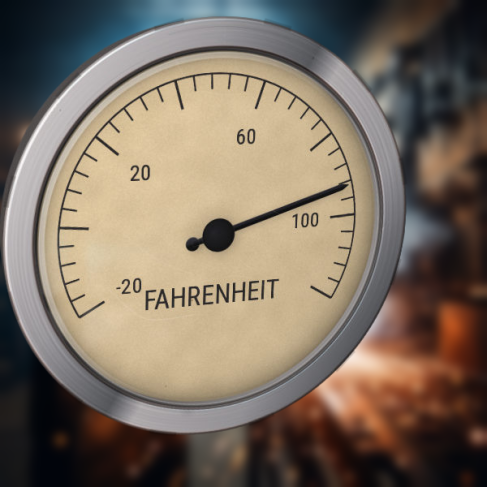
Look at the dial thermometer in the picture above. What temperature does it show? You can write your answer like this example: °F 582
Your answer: °F 92
